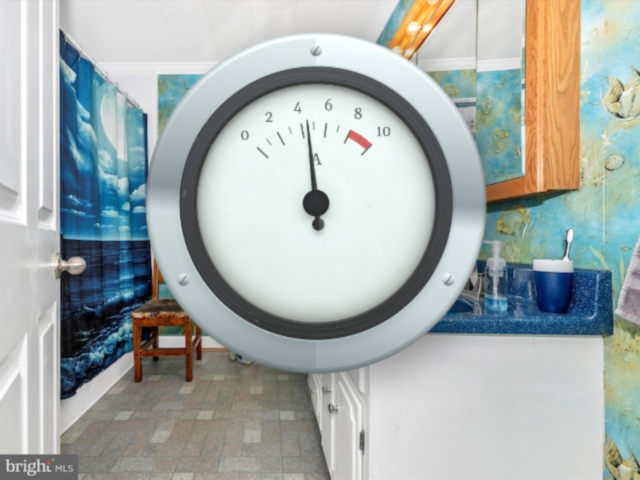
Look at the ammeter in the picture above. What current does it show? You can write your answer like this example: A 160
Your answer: A 4.5
